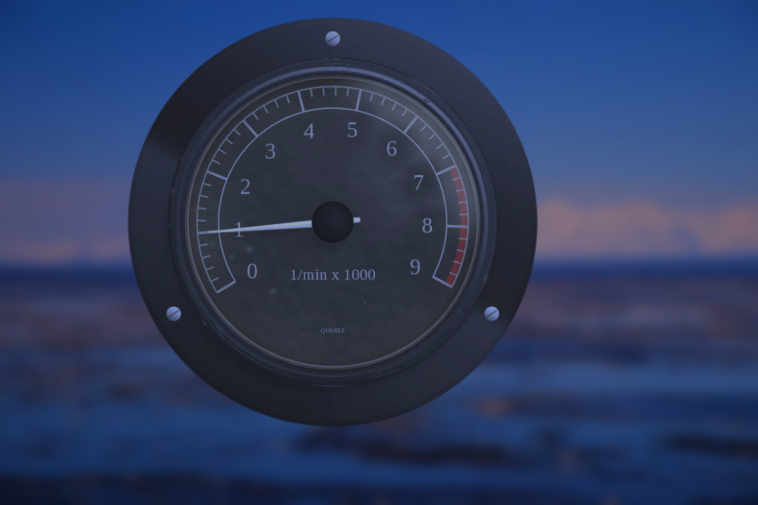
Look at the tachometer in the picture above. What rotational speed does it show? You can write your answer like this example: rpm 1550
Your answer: rpm 1000
